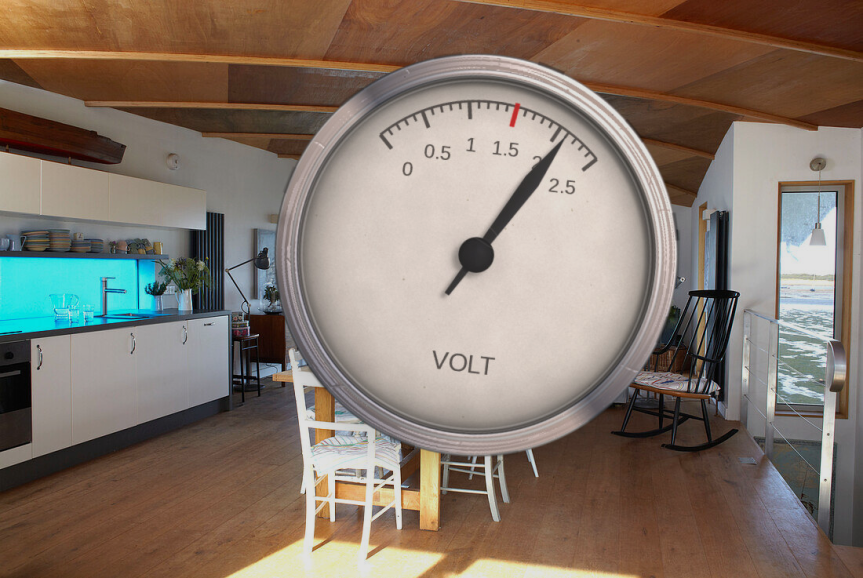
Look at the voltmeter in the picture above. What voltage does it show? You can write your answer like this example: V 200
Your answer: V 2.1
